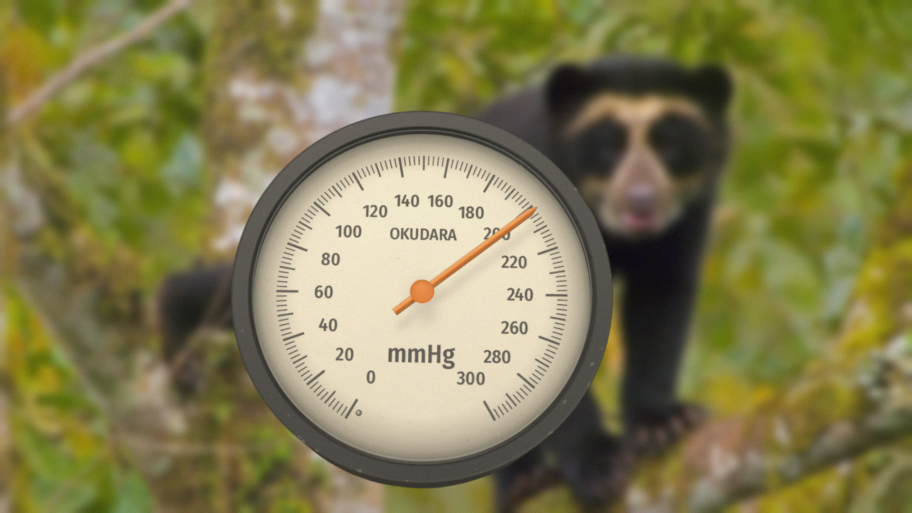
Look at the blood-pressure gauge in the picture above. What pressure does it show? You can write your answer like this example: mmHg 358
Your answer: mmHg 202
